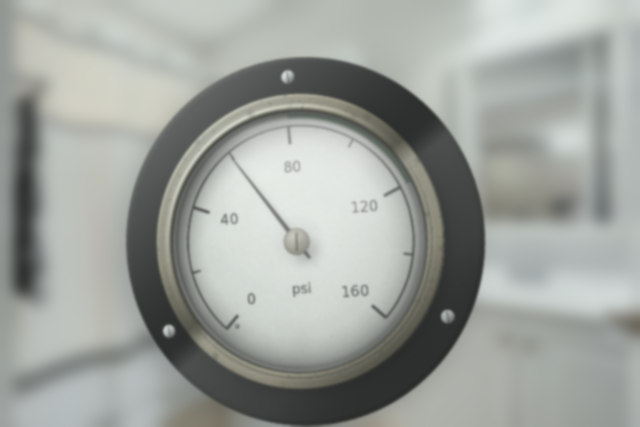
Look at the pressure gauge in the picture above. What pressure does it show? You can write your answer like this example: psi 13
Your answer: psi 60
